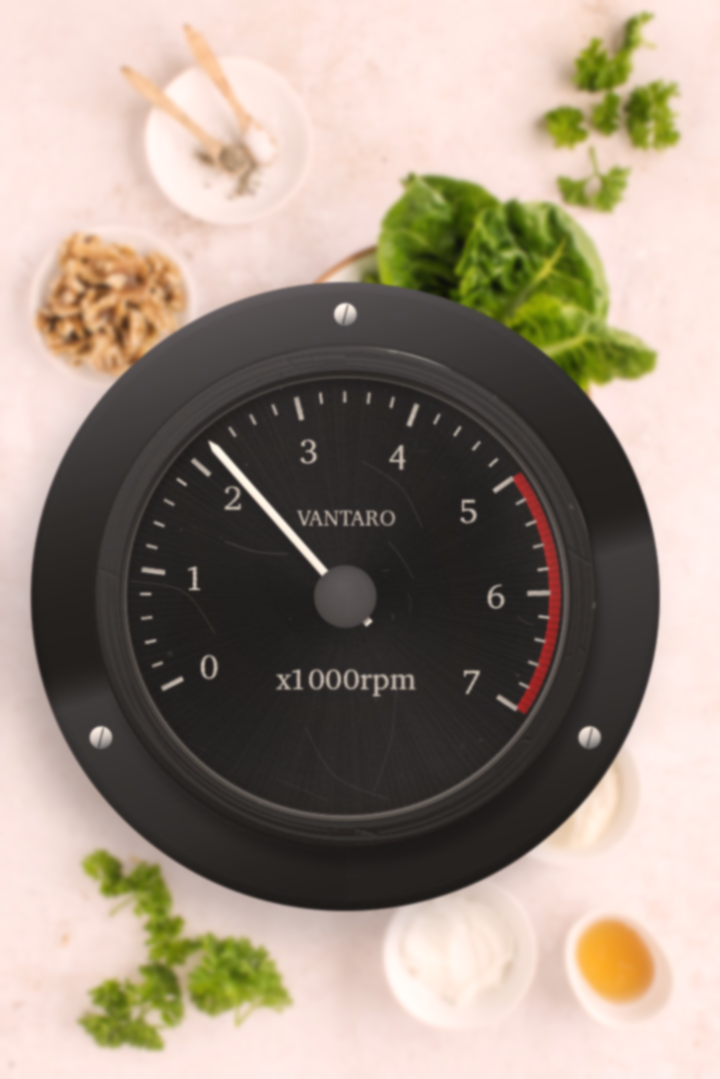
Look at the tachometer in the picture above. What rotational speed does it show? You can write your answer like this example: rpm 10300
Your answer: rpm 2200
